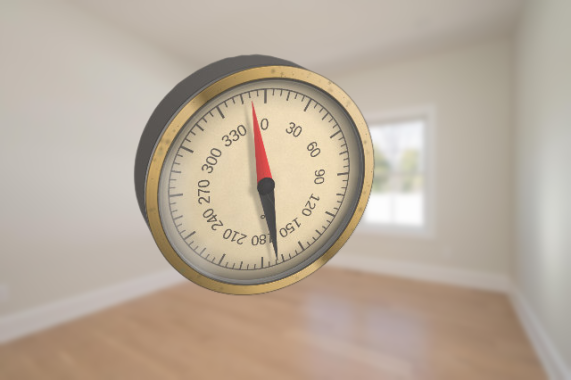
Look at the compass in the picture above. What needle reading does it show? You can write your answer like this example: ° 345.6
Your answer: ° 350
